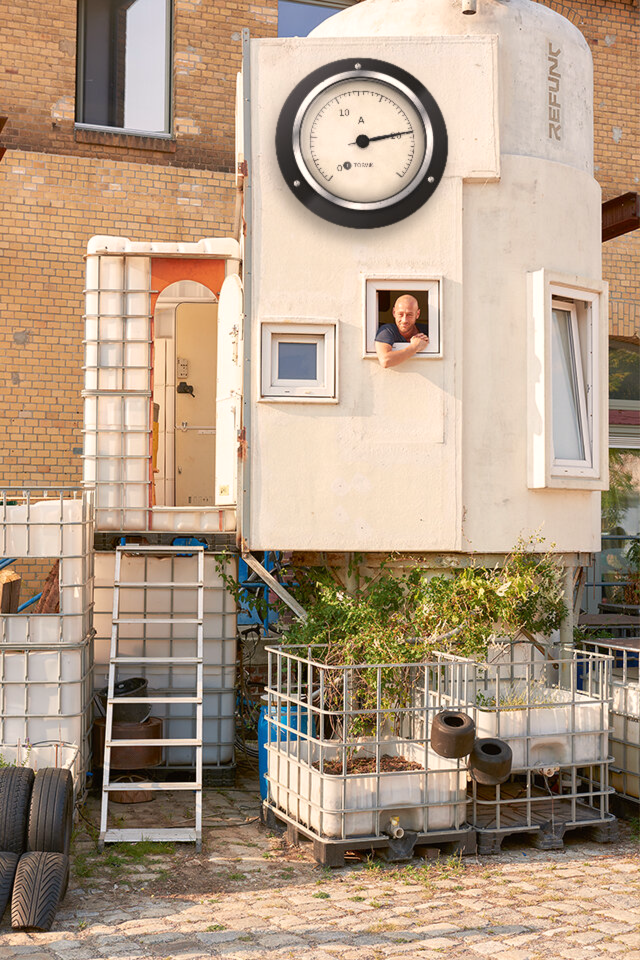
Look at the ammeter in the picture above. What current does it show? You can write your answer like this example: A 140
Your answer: A 20
